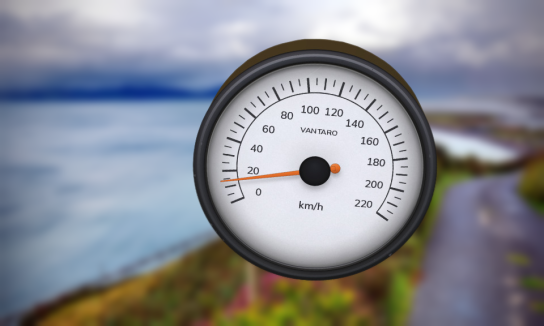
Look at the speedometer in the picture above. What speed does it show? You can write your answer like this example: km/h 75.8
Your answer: km/h 15
